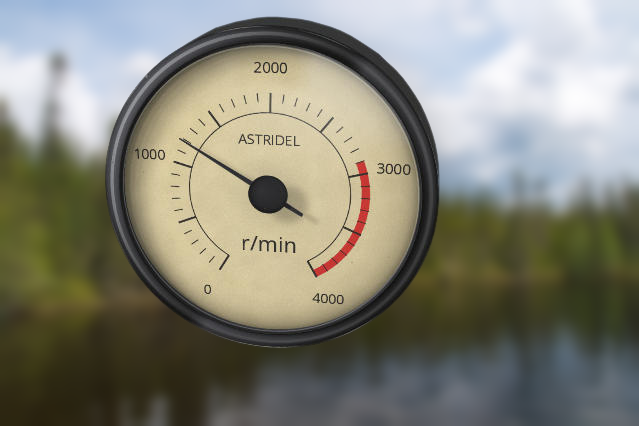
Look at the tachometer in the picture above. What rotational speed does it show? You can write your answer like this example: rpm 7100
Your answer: rpm 1200
